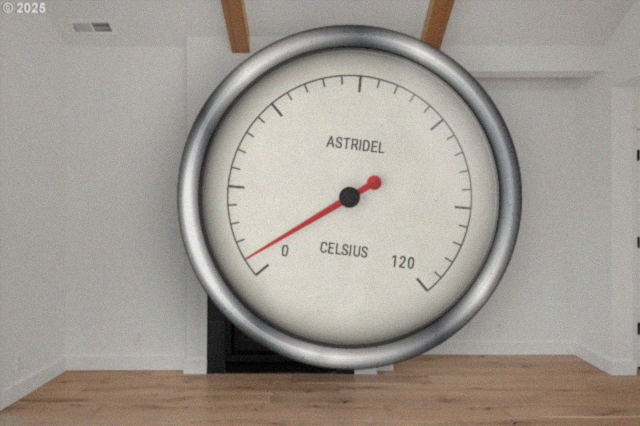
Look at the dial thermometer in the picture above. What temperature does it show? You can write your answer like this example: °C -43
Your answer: °C 4
